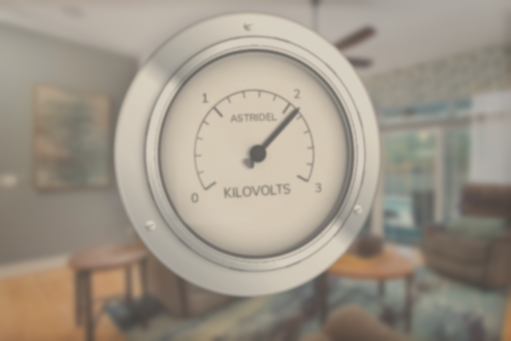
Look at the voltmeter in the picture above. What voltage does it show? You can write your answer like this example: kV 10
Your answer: kV 2.1
